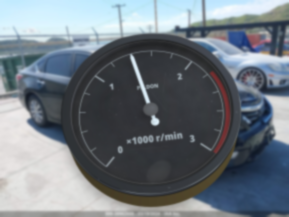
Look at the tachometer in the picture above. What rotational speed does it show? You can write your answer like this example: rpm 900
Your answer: rpm 1400
